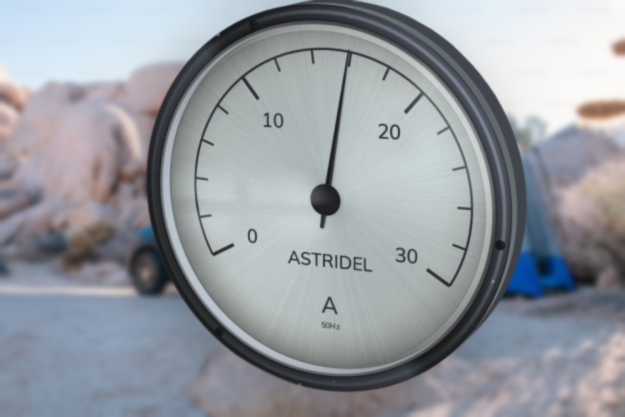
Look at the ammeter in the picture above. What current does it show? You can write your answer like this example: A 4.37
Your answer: A 16
